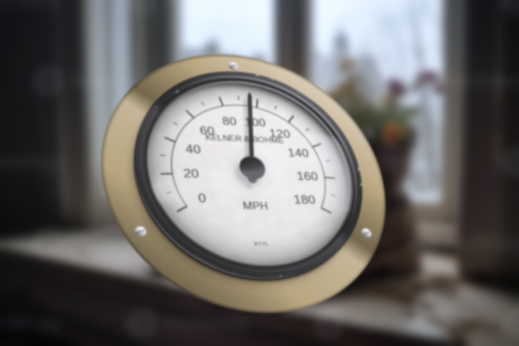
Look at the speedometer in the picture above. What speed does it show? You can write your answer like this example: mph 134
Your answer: mph 95
